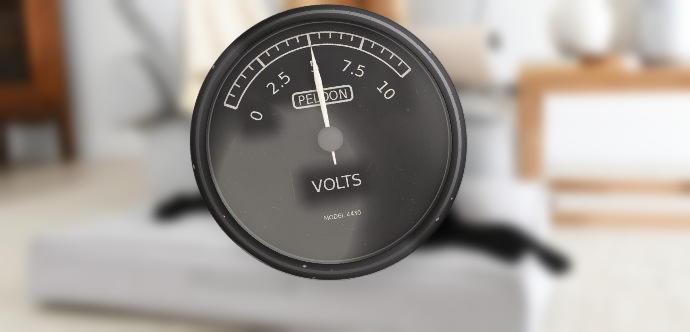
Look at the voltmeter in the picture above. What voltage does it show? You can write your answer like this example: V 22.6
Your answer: V 5
